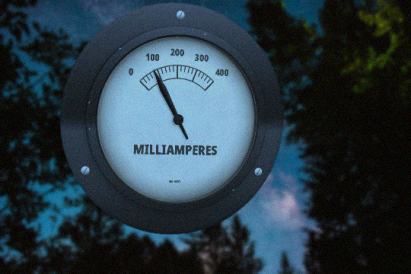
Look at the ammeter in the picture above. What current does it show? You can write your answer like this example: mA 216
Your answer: mA 80
